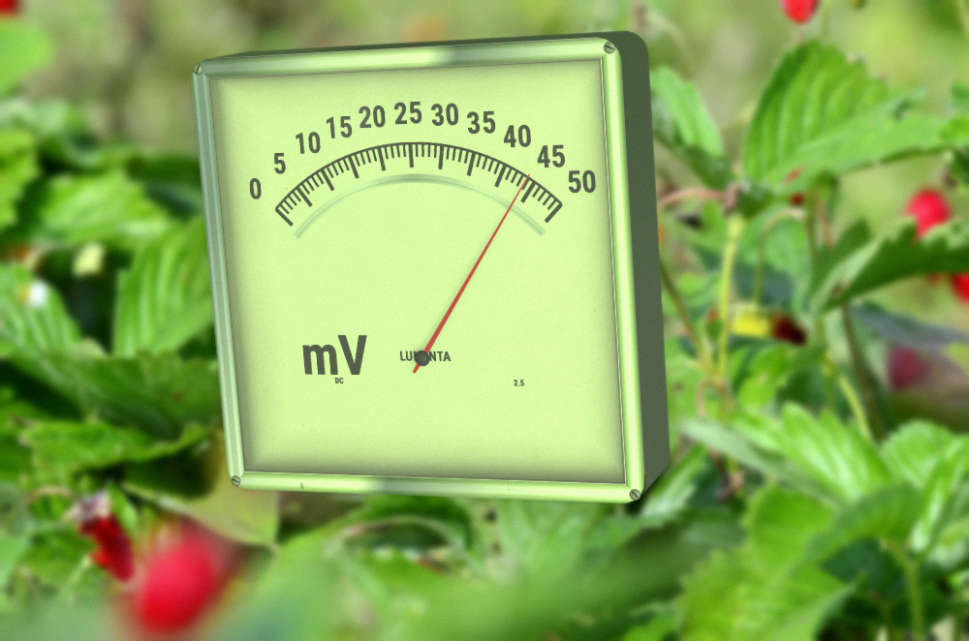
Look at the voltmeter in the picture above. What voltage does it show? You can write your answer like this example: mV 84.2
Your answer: mV 44
